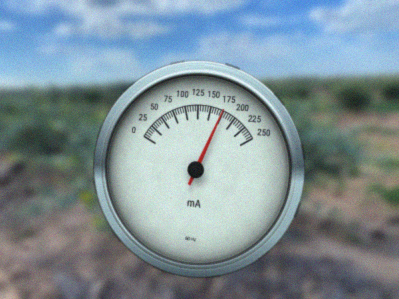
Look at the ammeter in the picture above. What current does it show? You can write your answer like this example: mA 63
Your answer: mA 175
